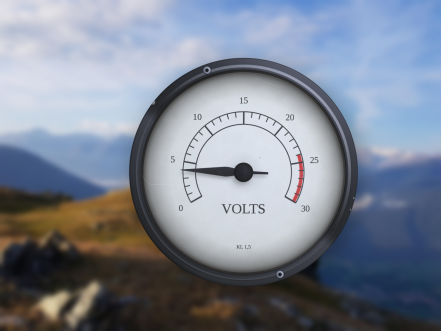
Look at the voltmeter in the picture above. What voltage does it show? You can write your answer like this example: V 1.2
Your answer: V 4
